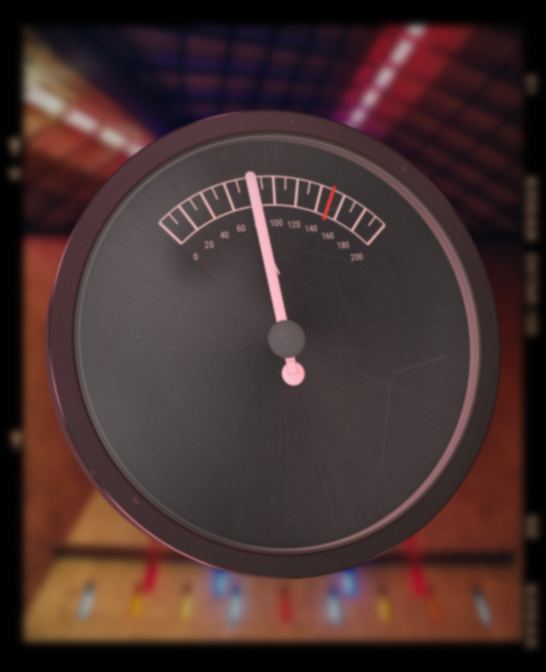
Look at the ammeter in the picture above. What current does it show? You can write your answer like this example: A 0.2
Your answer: A 80
